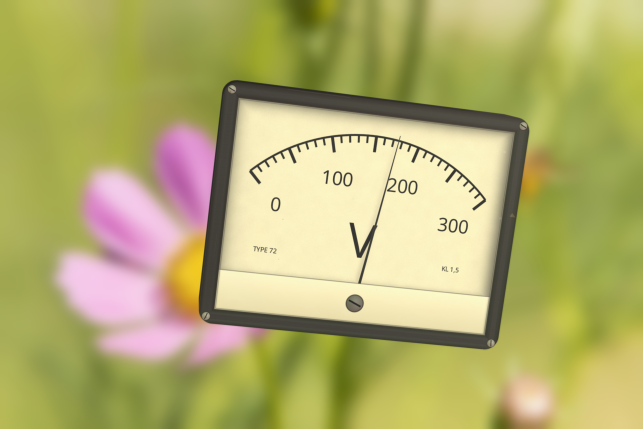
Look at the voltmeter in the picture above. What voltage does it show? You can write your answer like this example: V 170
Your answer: V 175
